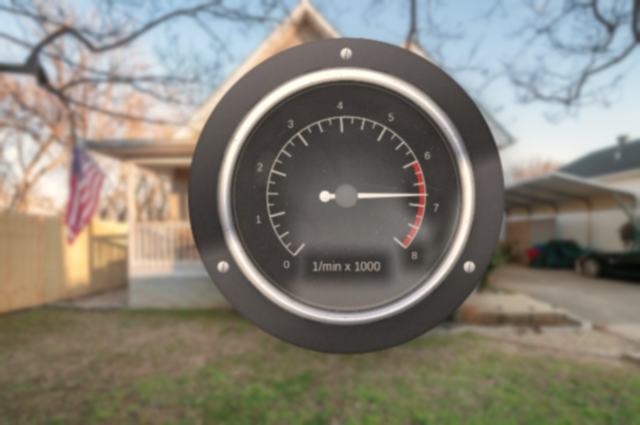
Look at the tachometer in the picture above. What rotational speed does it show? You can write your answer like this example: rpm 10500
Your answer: rpm 6750
